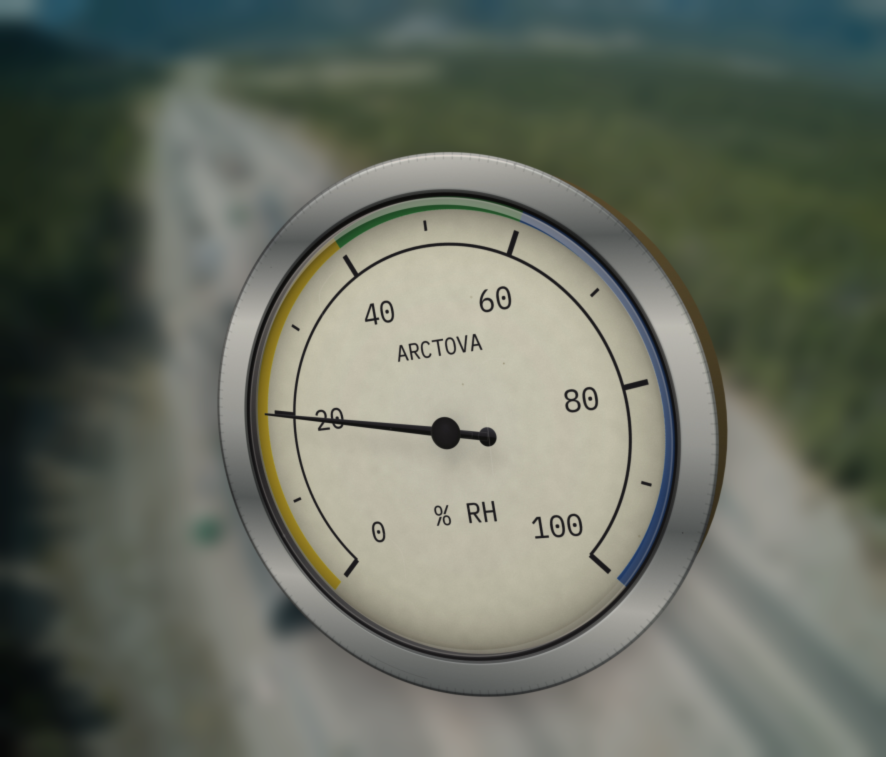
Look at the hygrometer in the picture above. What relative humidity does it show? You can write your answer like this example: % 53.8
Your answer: % 20
